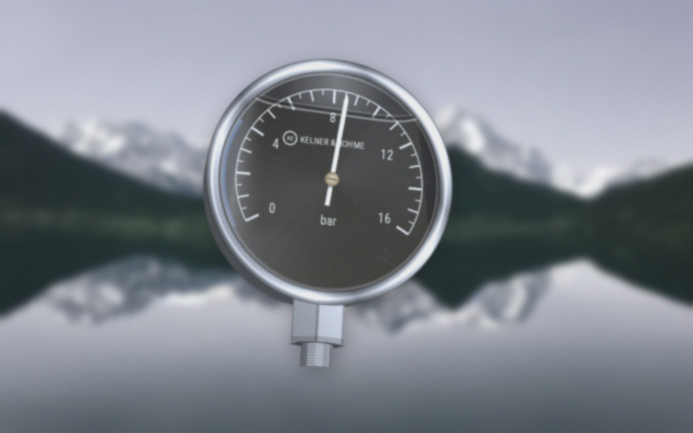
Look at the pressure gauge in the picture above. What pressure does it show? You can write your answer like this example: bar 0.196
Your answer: bar 8.5
